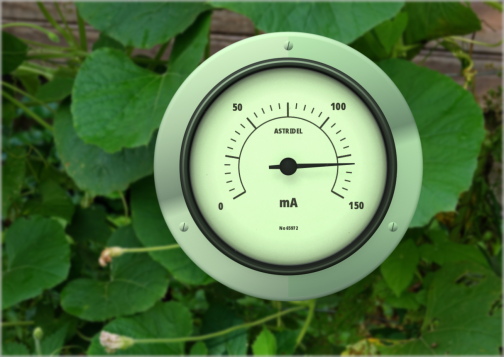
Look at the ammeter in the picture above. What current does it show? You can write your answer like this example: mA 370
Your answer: mA 130
